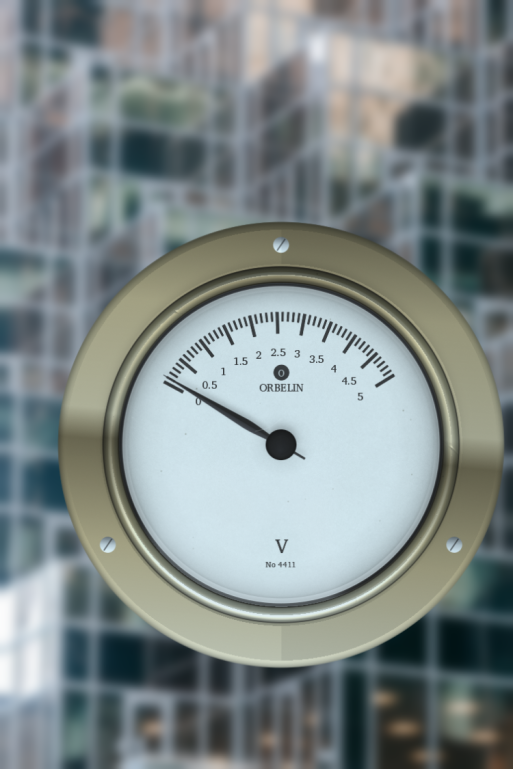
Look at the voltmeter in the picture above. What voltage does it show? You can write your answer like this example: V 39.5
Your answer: V 0.1
